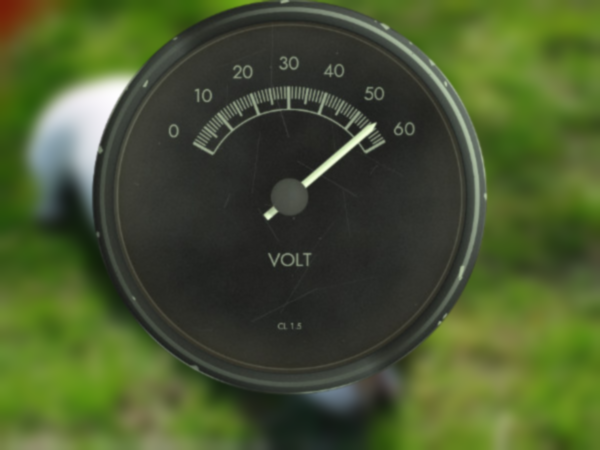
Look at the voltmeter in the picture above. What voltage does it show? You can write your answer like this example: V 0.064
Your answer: V 55
